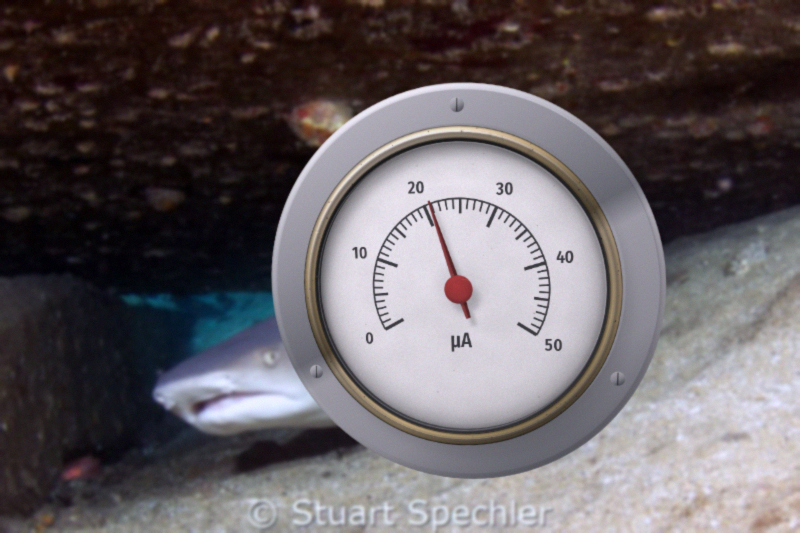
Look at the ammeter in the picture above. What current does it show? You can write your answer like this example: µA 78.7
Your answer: µA 21
